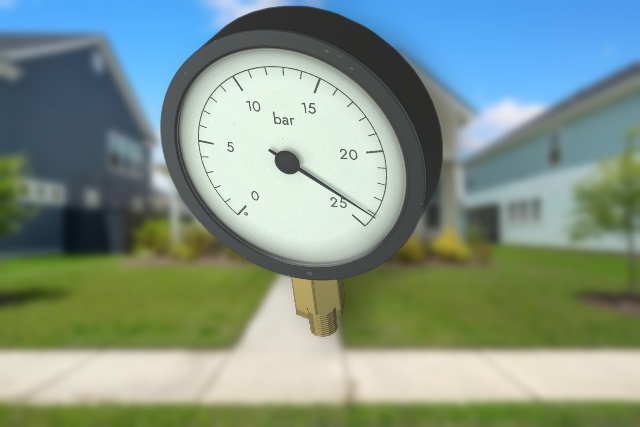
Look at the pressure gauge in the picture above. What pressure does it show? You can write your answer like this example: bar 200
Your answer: bar 24
